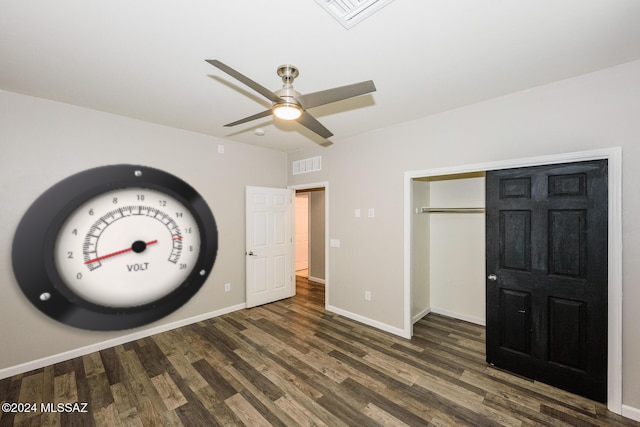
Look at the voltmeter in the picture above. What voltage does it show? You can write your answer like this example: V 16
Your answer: V 1
